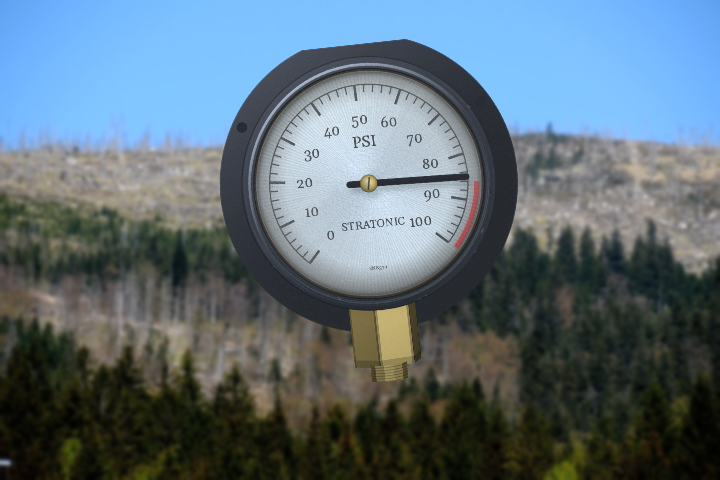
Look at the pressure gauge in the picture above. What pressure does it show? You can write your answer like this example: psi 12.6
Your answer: psi 85
